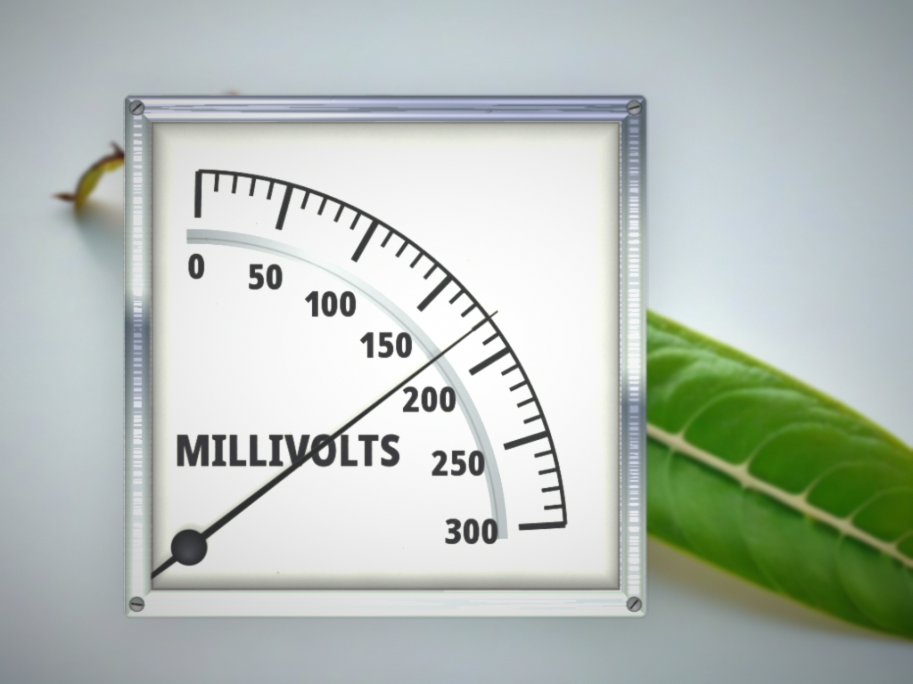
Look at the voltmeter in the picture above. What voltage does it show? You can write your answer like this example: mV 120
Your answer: mV 180
